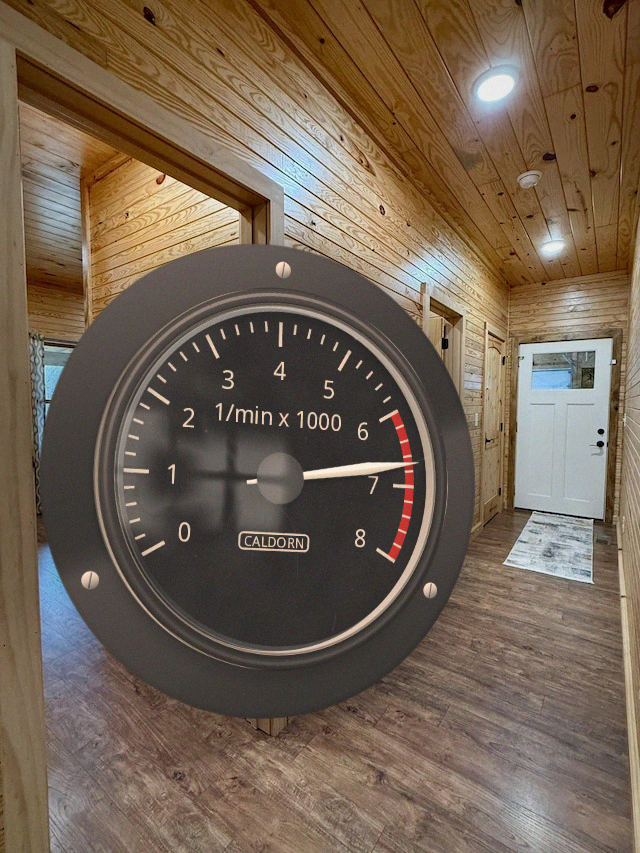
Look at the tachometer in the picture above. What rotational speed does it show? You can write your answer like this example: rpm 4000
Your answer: rpm 6700
